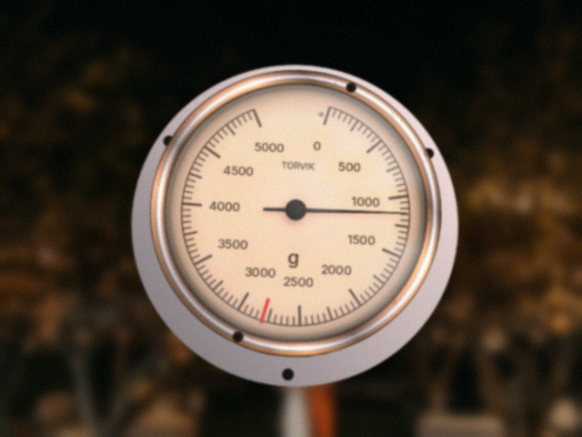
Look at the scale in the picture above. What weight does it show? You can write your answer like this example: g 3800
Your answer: g 1150
